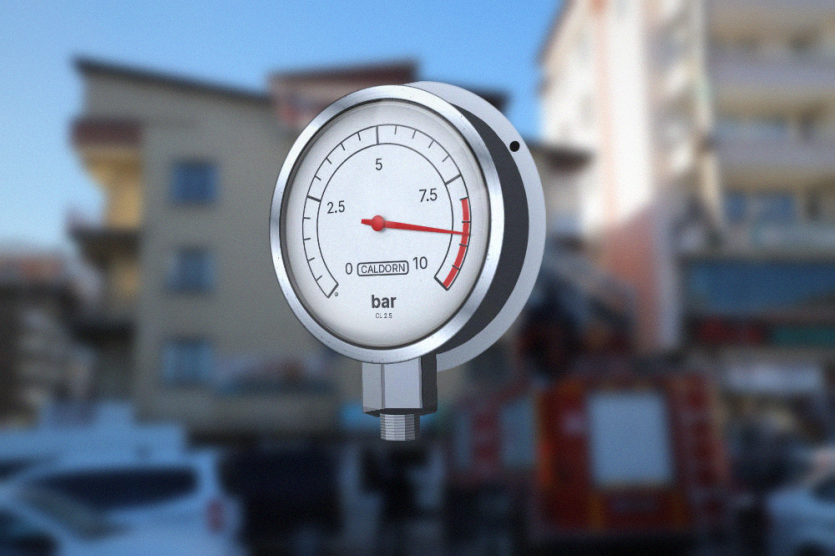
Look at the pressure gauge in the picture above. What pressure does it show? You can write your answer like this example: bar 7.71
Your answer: bar 8.75
